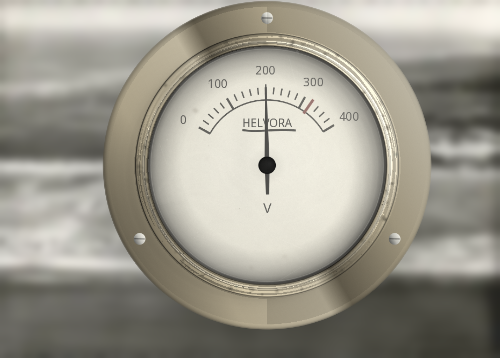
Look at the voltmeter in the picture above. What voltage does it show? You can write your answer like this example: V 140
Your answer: V 200
